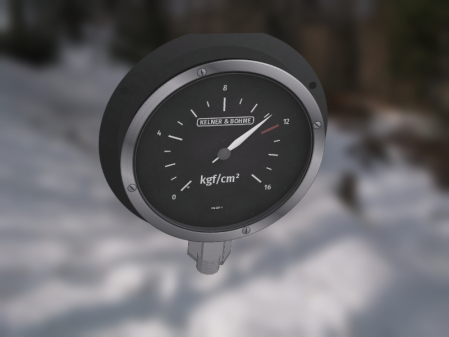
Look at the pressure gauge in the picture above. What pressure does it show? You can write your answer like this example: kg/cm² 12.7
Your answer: kg/cm² 11
